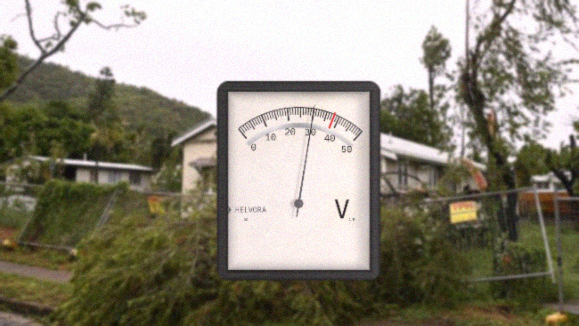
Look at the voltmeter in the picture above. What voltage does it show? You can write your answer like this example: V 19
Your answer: V 30
